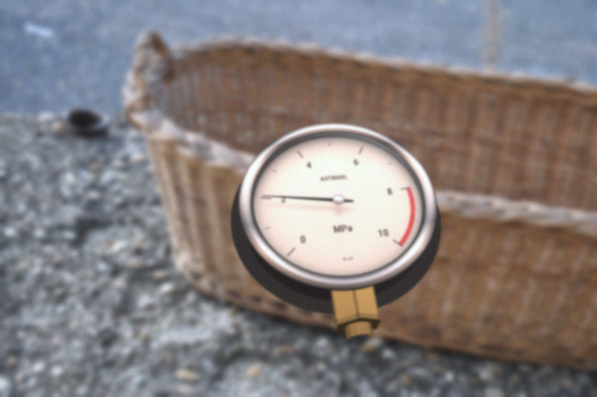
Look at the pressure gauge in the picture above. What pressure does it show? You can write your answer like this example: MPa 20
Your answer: MPa 2
